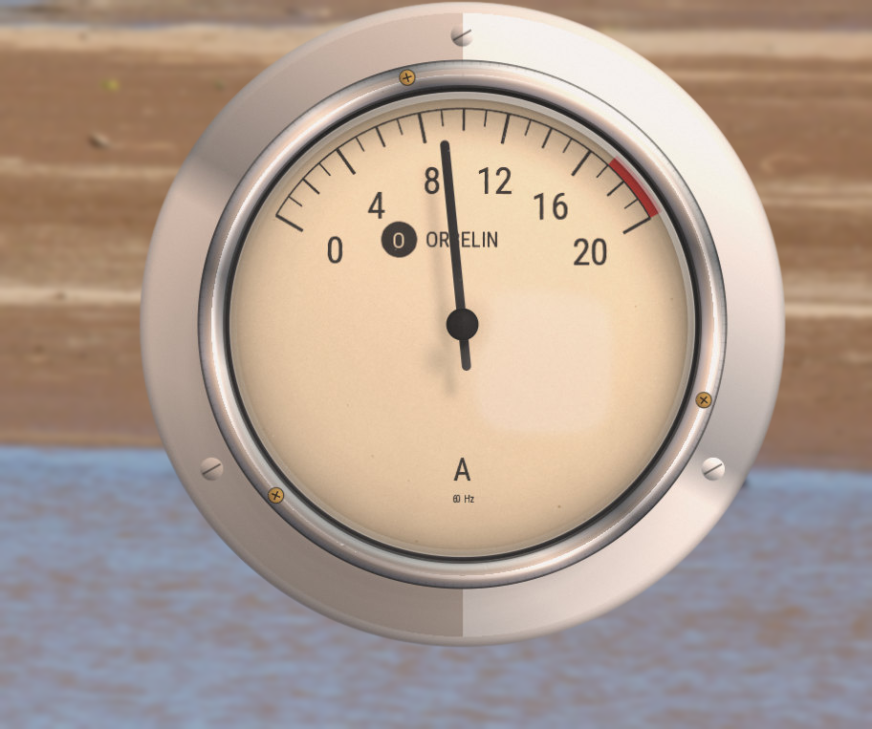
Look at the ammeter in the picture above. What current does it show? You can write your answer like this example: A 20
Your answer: A 9
